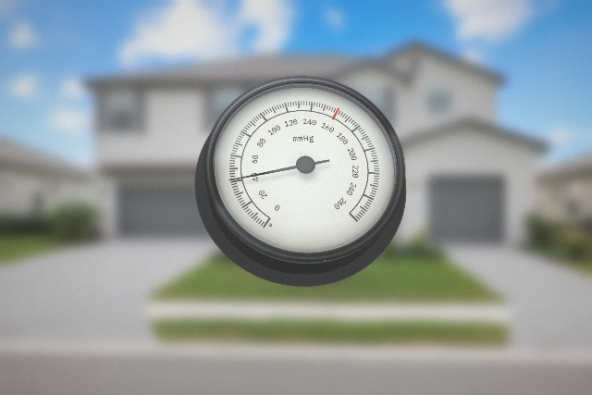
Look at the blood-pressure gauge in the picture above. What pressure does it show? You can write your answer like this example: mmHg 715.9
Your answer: mmHg 40
